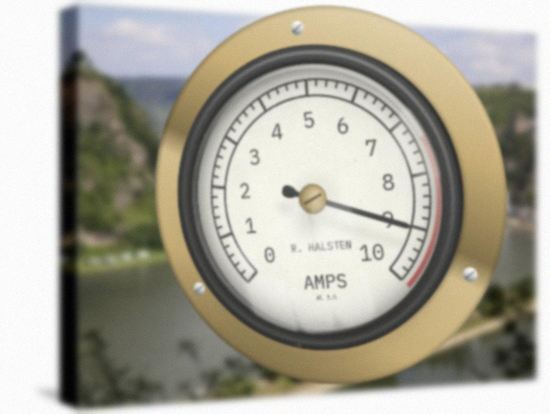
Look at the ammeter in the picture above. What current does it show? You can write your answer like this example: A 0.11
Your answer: A 9
